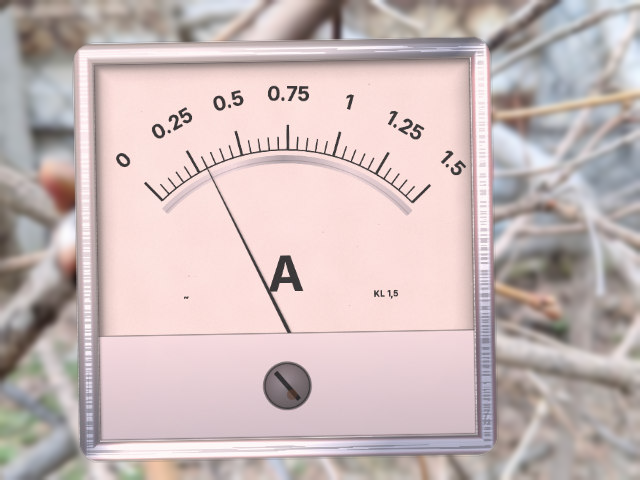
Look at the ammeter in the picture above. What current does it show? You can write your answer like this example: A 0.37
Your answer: A 0.3
